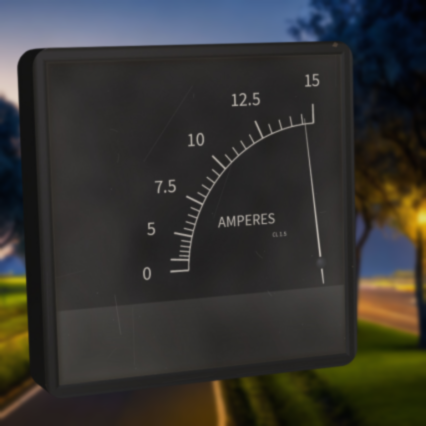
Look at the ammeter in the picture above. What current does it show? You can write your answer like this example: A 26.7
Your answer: A 14.5
